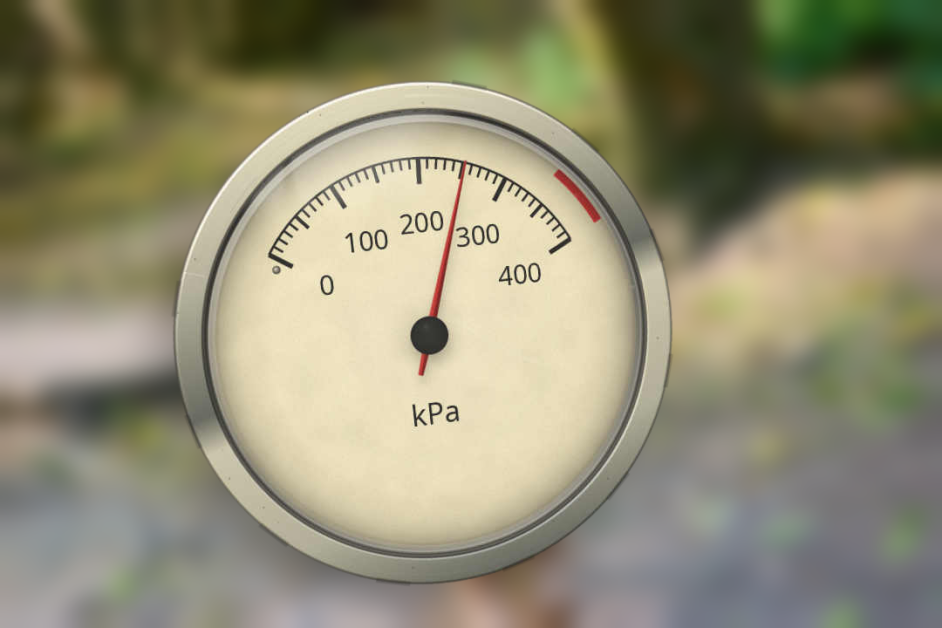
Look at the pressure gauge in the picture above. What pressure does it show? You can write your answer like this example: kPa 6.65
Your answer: kPa 250
